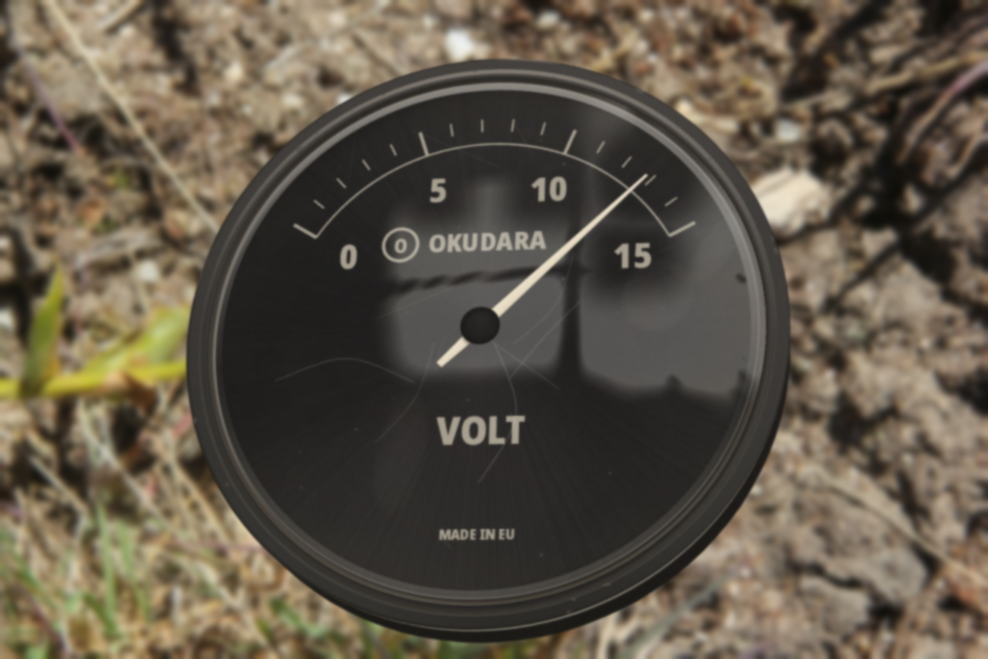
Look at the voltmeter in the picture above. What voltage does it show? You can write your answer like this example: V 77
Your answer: V 13
